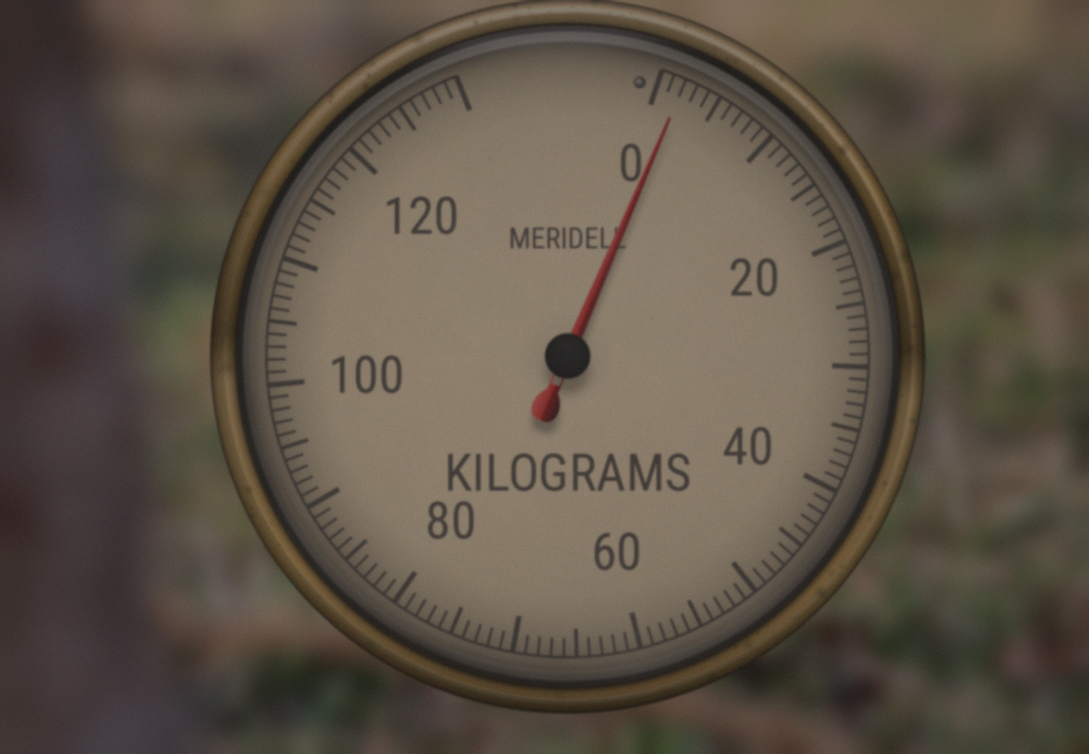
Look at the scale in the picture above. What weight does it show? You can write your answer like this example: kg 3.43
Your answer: kg 2
